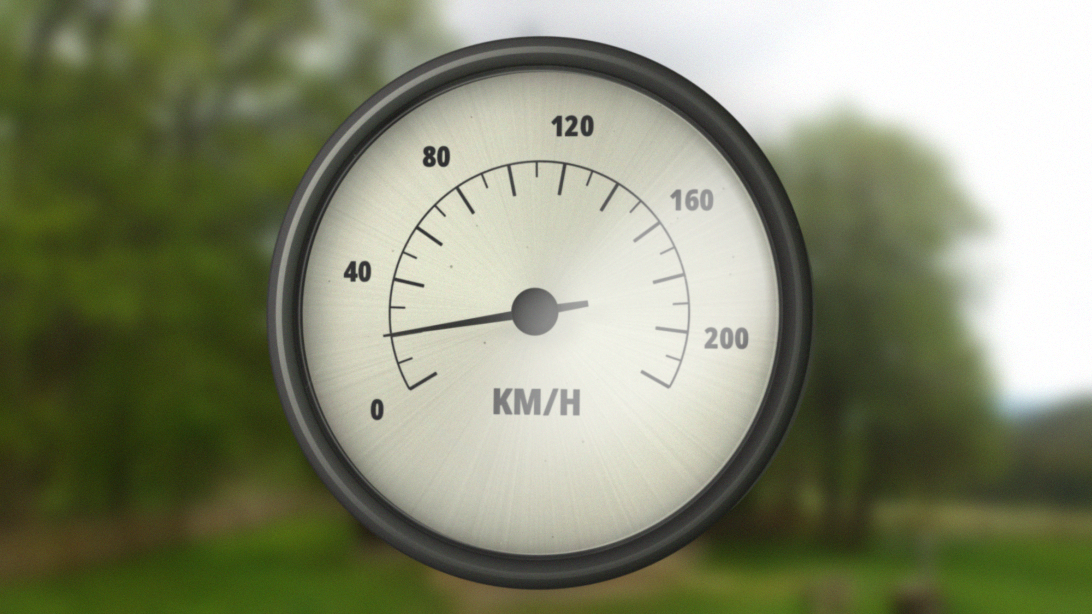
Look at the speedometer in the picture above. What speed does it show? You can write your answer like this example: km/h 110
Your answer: km/h 20
